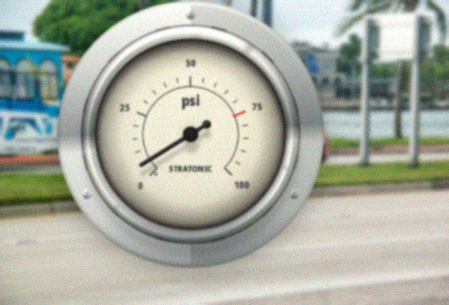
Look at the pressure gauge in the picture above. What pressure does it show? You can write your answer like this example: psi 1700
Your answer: psi 5
